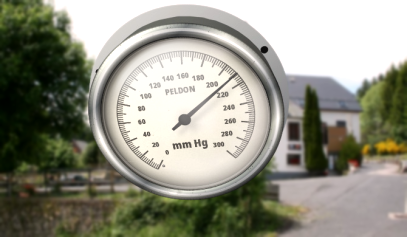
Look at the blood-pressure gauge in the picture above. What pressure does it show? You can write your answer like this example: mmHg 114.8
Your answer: mmHg 210
